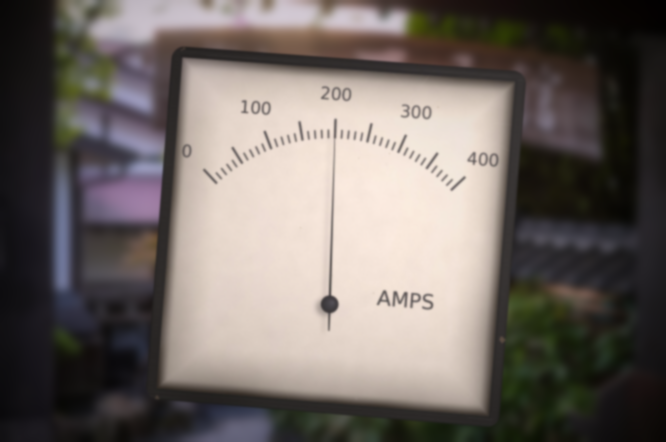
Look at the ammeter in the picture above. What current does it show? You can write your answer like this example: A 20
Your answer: A 200
